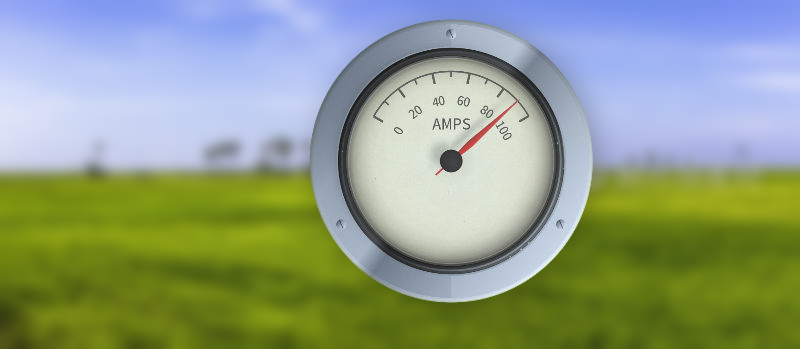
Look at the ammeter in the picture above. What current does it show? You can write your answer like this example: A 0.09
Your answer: A 90
